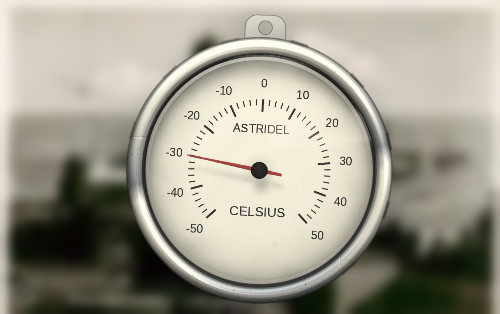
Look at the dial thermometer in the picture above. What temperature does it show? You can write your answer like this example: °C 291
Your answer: °C -30
